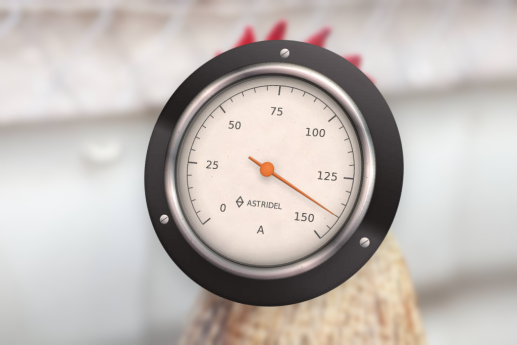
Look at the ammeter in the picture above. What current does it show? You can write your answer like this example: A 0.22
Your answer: A 140
